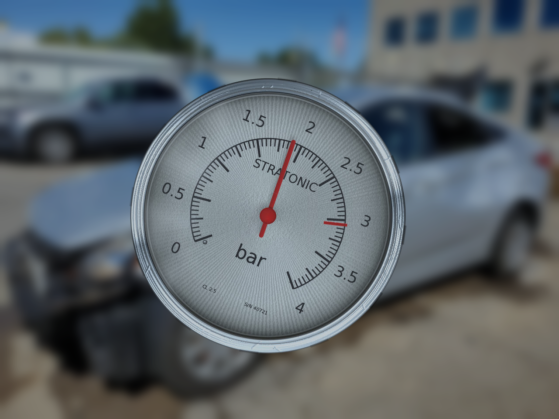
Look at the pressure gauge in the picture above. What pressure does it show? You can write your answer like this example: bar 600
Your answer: bar 1.9
